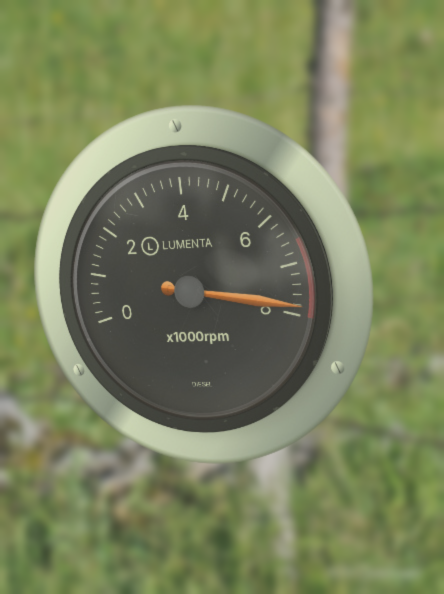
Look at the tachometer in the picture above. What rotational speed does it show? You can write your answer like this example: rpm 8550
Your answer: rpm 7800
